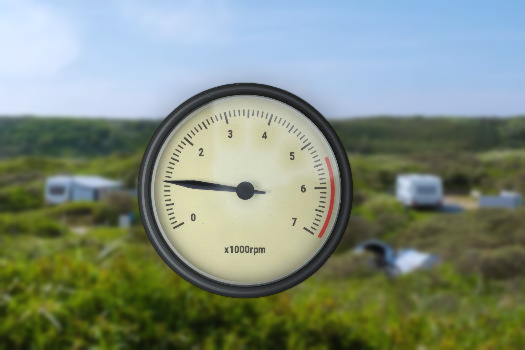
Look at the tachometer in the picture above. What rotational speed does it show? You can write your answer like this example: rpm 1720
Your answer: rpm 1000
